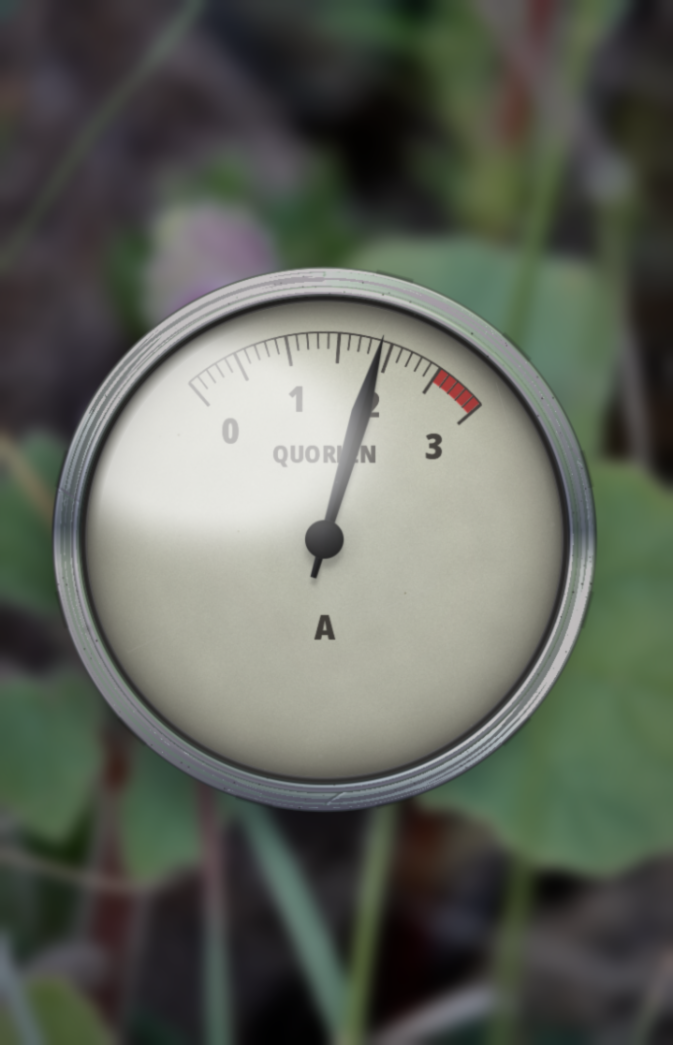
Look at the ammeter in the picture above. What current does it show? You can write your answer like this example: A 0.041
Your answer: A 1.9
